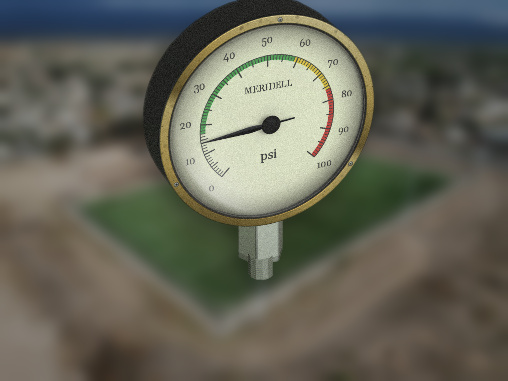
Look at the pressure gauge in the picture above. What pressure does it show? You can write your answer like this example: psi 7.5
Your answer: psi 15
